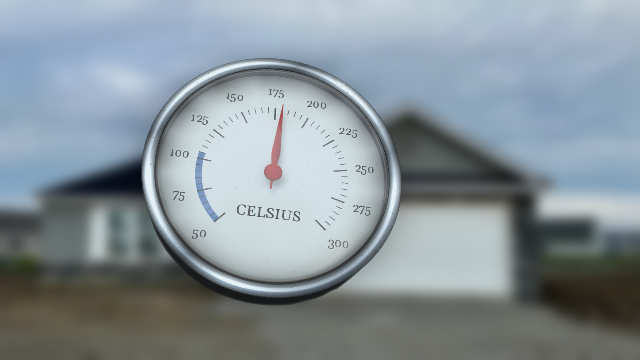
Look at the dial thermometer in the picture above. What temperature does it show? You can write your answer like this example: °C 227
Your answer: °C 180
